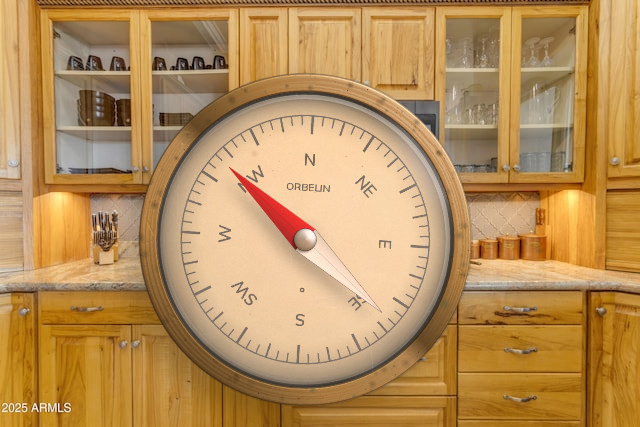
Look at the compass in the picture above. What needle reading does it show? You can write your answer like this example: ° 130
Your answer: ° 310
